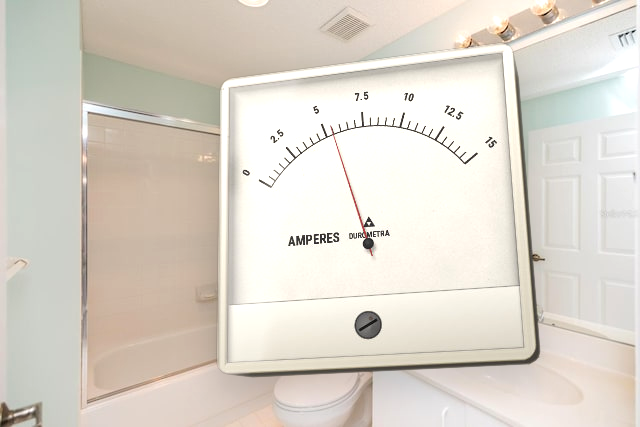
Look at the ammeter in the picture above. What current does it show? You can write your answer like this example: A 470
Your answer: A 5.5
